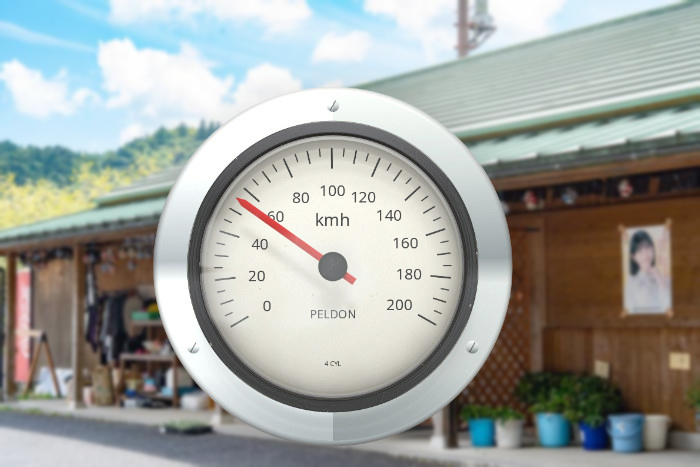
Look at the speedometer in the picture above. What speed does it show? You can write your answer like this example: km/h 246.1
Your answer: km/h 55
